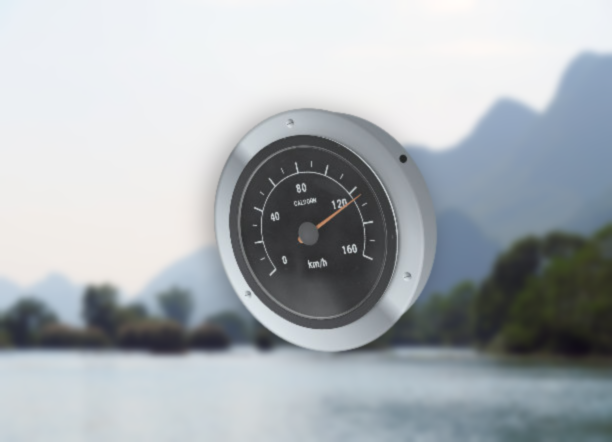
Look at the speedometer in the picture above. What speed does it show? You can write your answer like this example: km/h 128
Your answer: km/h 125
